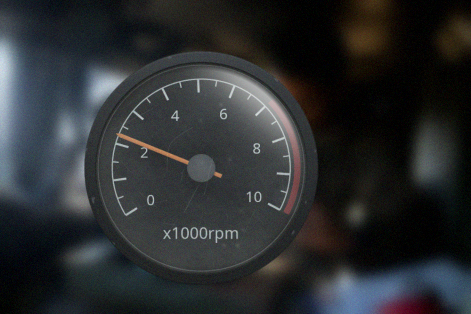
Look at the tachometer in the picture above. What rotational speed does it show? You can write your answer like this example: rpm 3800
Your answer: rpm 2250
